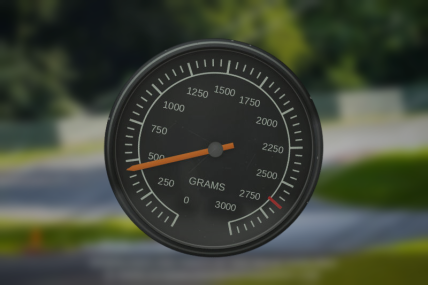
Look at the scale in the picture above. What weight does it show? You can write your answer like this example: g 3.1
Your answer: g 450
